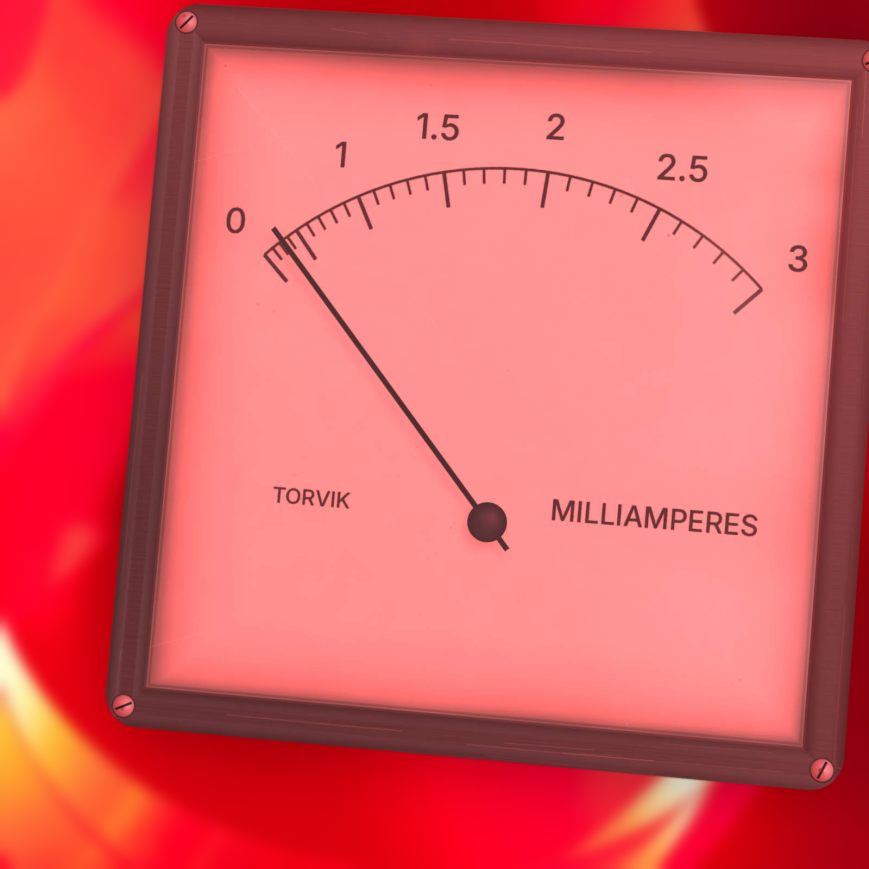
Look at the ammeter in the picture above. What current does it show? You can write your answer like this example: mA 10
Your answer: mA 0.35
